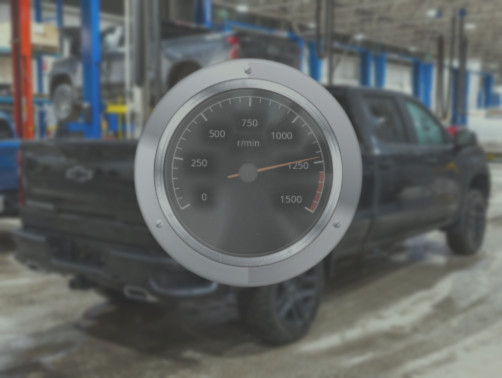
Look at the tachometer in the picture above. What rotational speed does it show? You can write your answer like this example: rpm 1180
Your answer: rpm 1225
